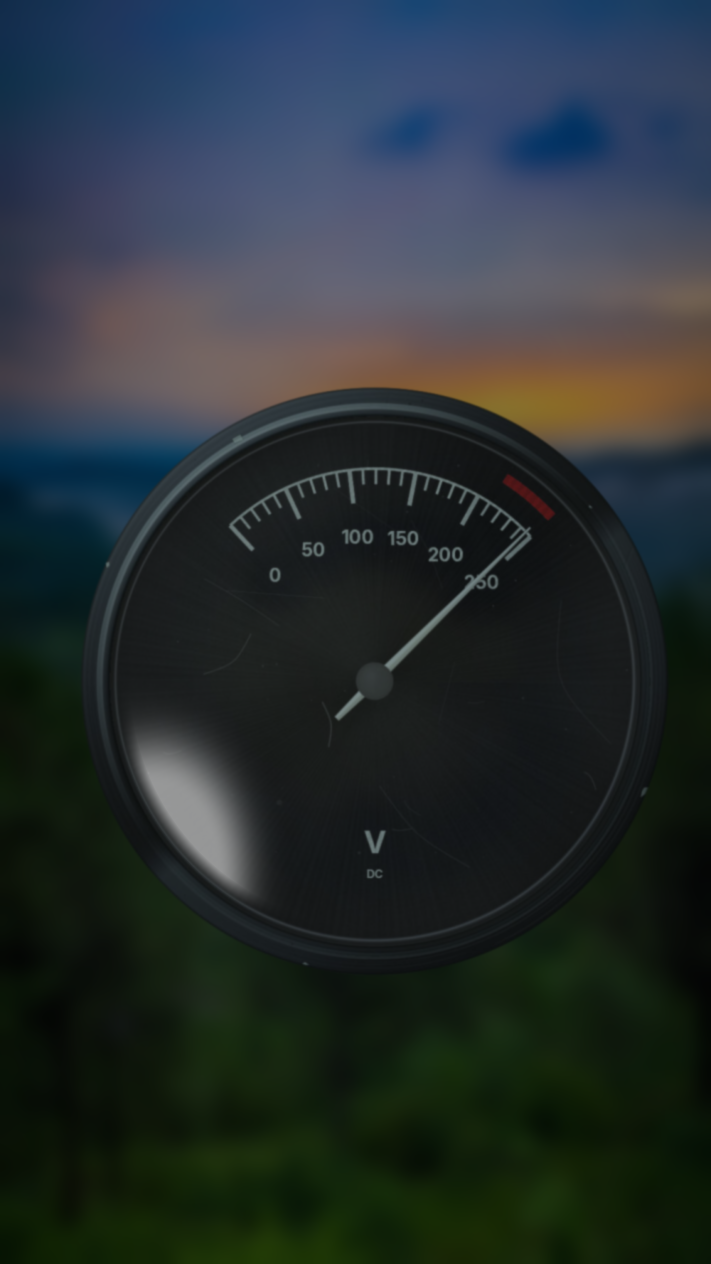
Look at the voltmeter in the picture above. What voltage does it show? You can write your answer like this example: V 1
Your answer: V 245
